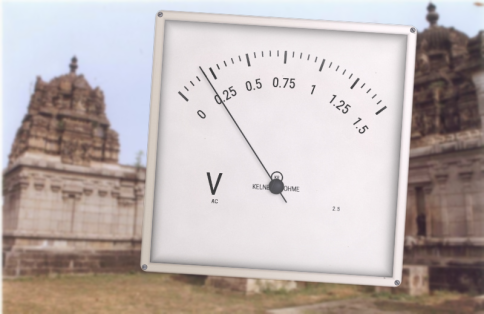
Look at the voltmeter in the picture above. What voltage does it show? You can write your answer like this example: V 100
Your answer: V 0.2
